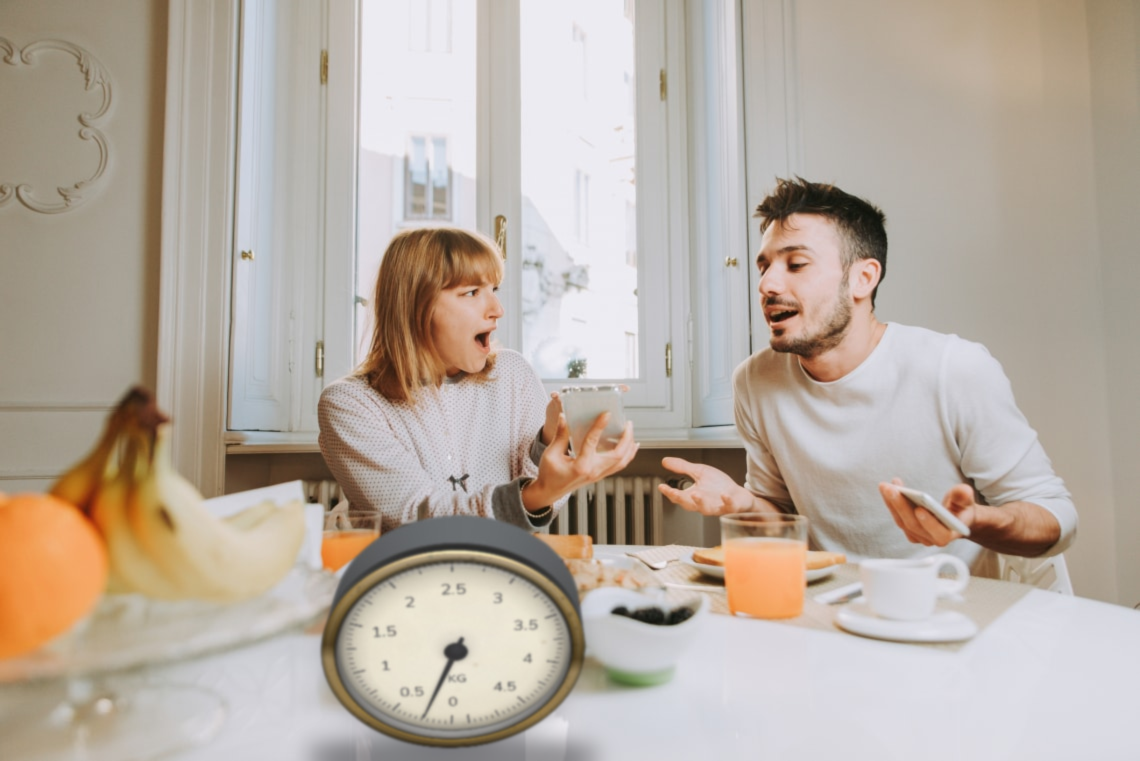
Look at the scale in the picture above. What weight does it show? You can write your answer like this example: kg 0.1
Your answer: kg 0.25
